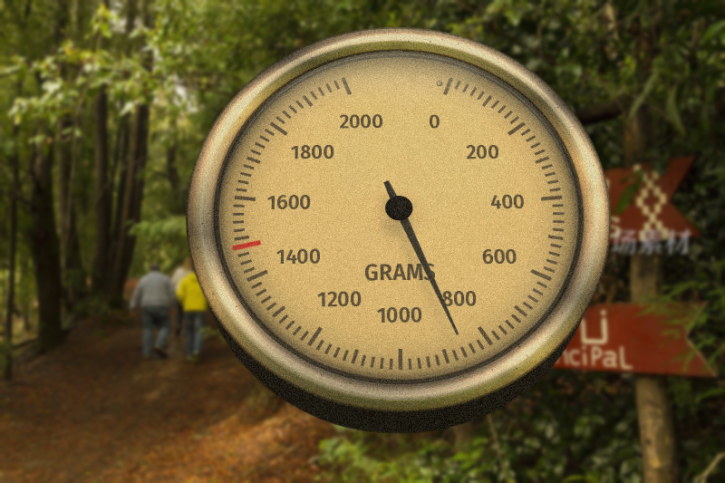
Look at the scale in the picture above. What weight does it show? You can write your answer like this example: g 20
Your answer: g 860
